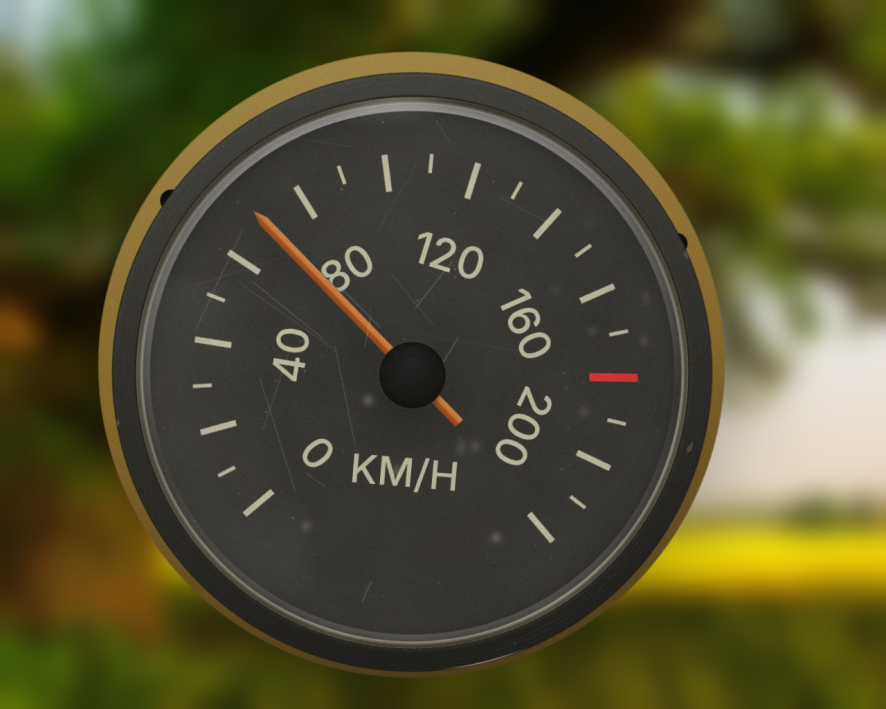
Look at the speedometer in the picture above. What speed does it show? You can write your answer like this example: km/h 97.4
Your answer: km/h 70
